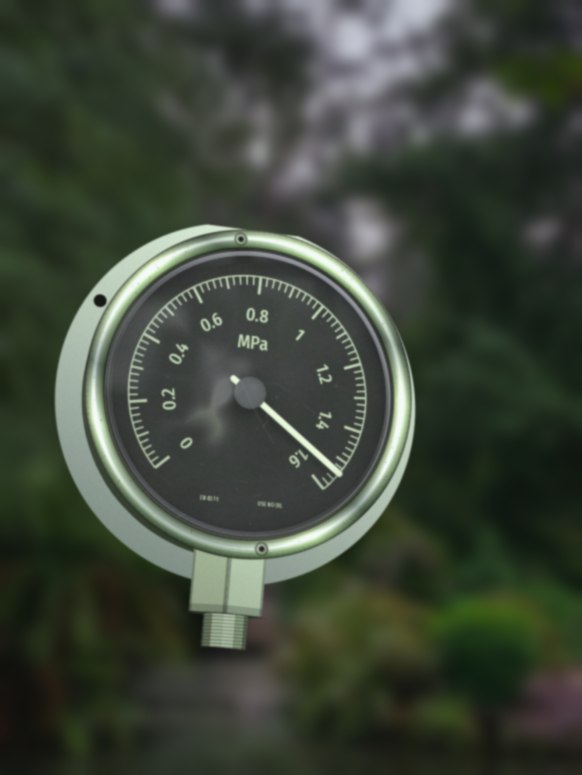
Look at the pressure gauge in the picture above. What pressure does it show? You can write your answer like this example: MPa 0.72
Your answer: MPa 1.54
